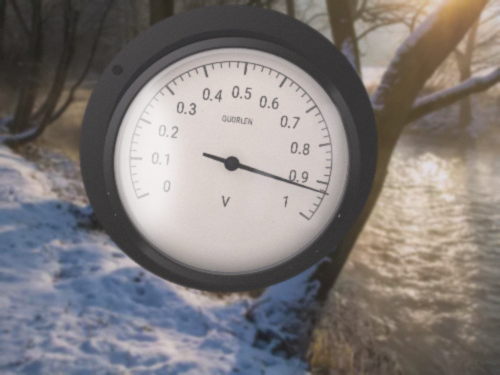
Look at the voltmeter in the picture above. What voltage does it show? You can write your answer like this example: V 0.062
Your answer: V 0.92
